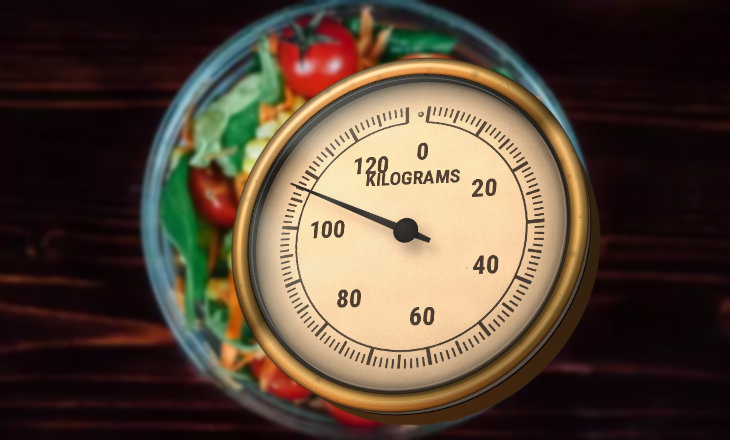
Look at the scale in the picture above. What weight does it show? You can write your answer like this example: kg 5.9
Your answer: kg 107
